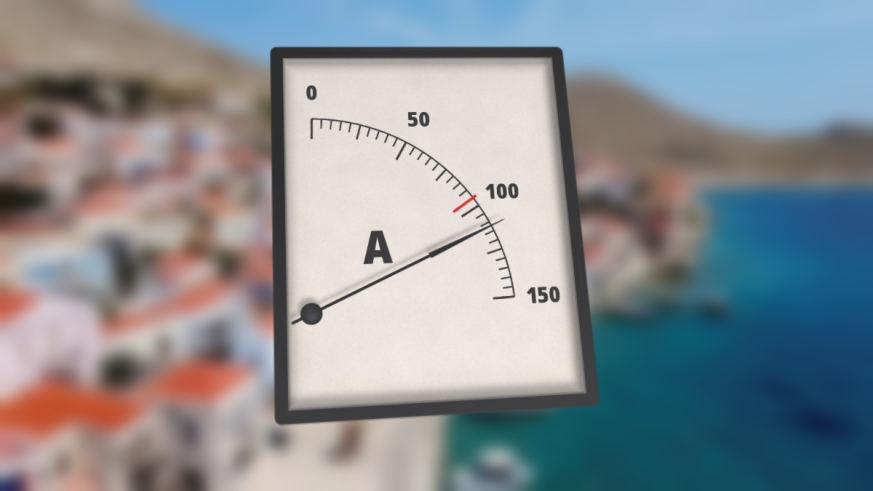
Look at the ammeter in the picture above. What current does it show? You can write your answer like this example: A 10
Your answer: A 112.5
